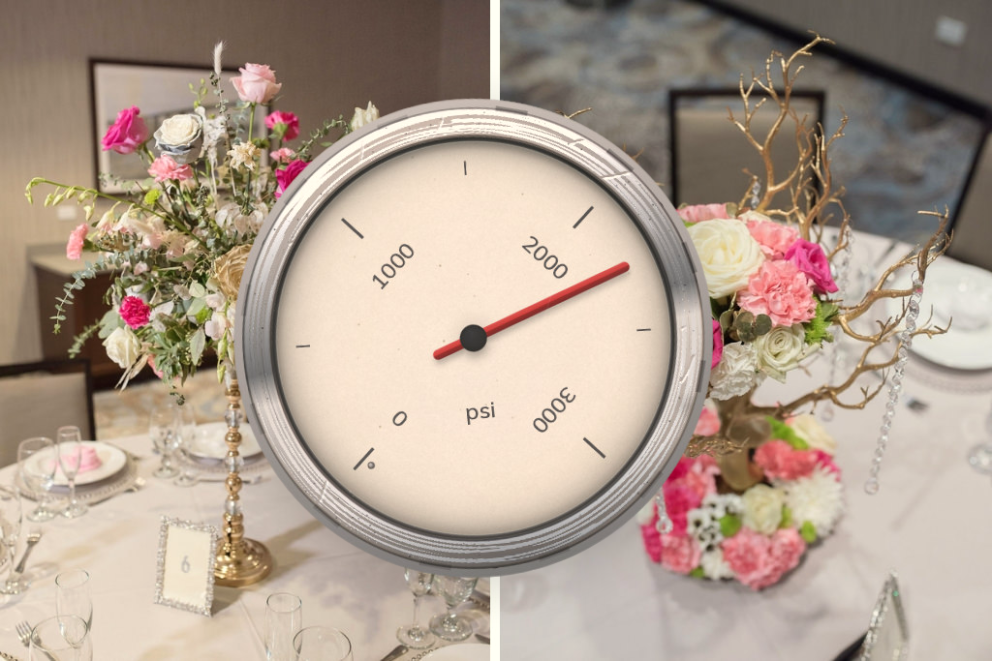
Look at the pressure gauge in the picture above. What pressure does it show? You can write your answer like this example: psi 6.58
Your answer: psi 2250
